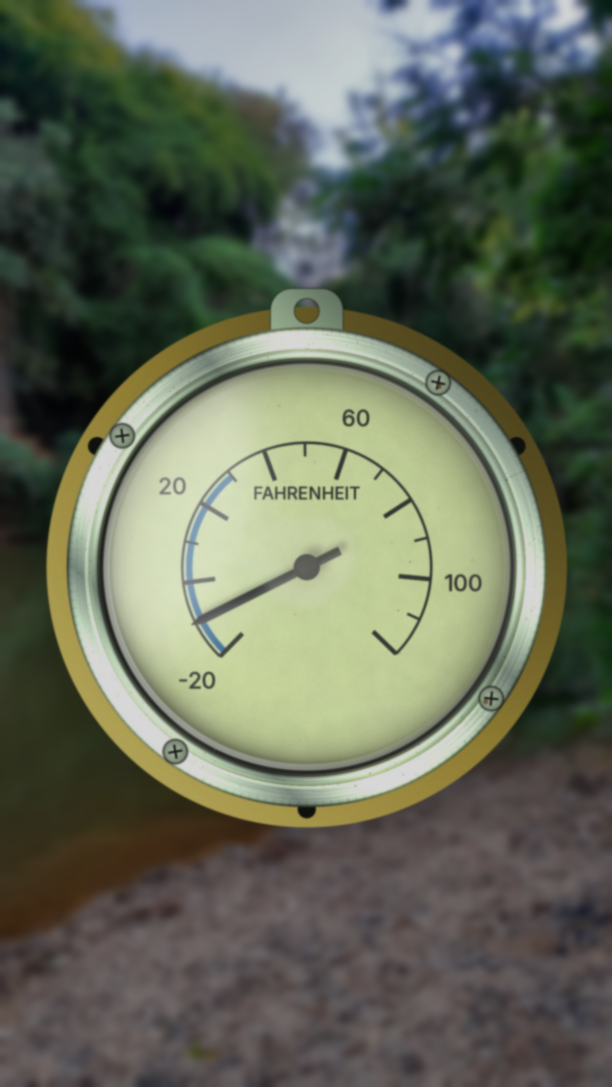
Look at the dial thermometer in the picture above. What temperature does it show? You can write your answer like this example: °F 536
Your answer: °F -10
